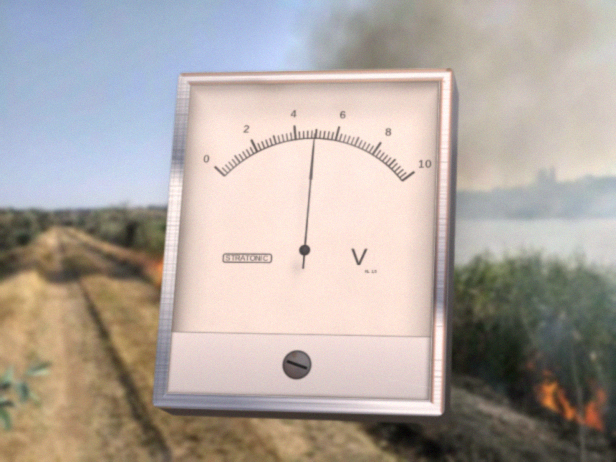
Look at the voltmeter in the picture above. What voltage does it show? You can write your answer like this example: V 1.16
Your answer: V 5
